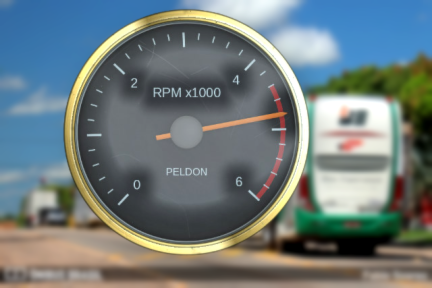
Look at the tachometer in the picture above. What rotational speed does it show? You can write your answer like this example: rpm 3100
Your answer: rpm 4800
